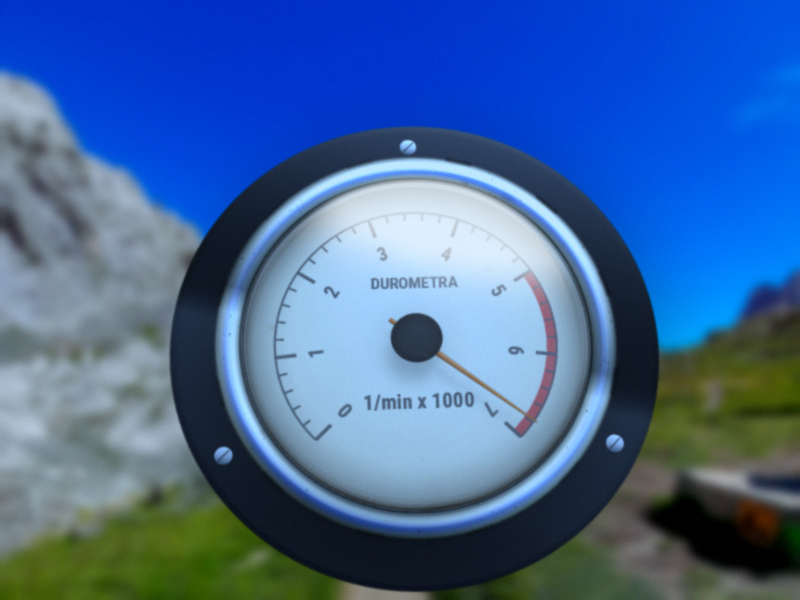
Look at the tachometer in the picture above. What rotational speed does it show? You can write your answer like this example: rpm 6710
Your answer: rpm 6800
